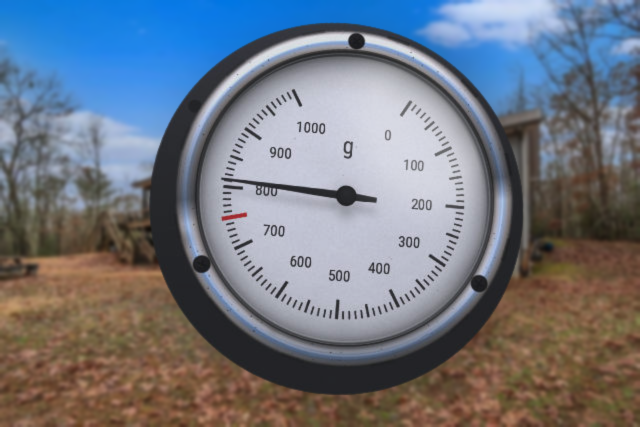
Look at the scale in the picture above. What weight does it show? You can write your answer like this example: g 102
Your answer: g 810
